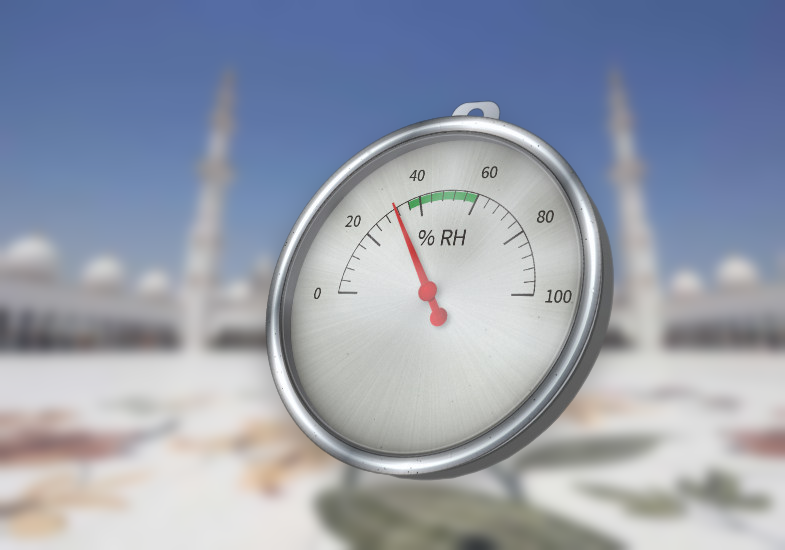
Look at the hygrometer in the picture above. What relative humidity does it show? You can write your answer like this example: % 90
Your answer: % 32
